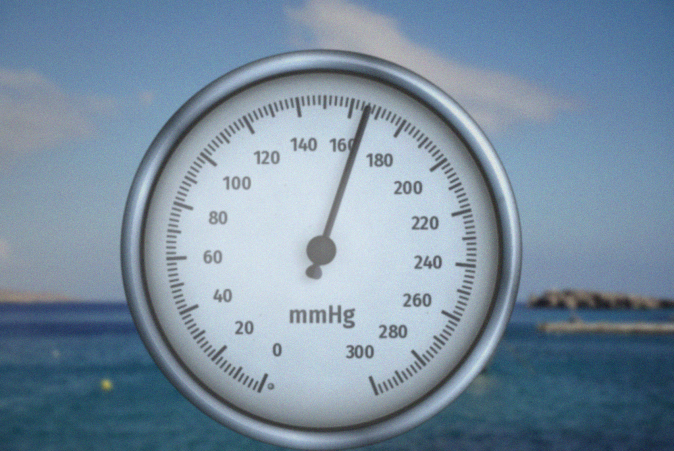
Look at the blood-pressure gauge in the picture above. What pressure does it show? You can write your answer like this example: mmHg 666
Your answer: mmHg 166
